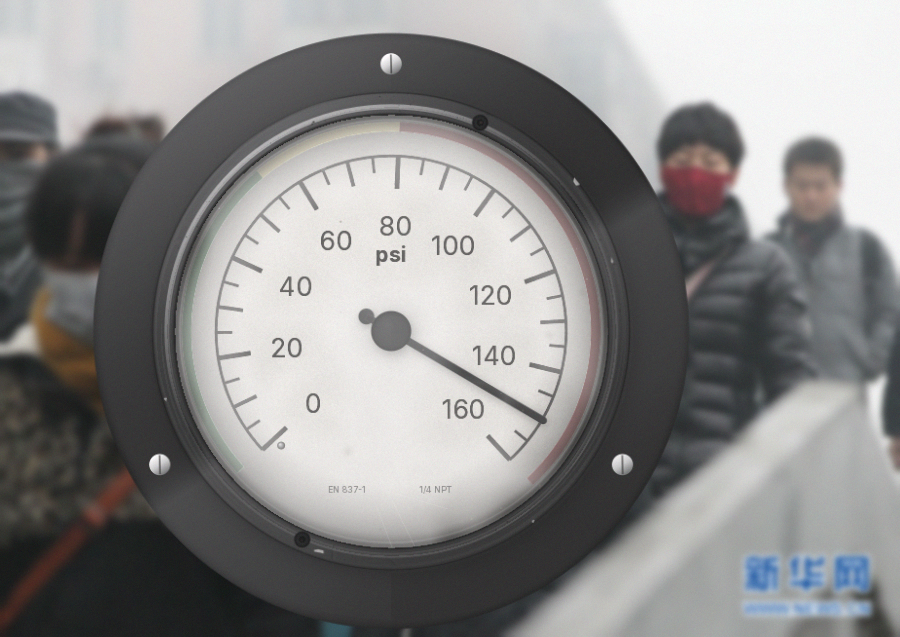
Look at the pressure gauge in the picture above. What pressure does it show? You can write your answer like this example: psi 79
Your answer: psi 150
